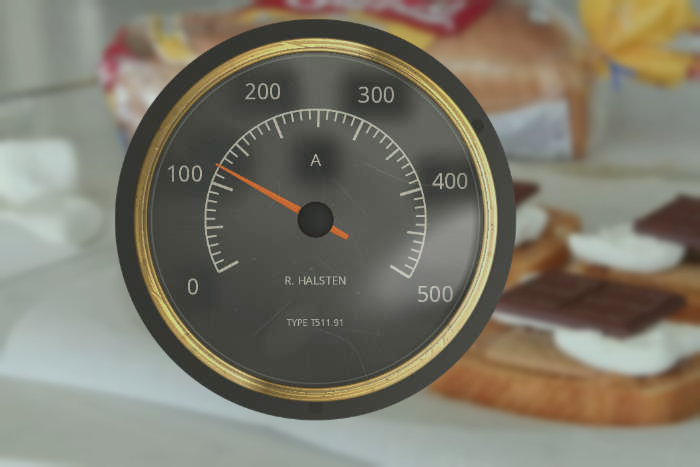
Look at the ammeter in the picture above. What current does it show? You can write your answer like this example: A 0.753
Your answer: A 120
